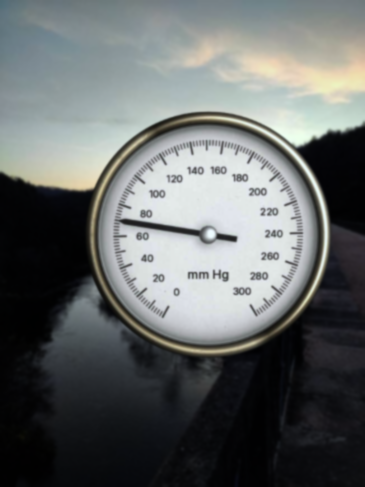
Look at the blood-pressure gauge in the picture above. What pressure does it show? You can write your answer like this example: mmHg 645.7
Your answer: mmHg 70
